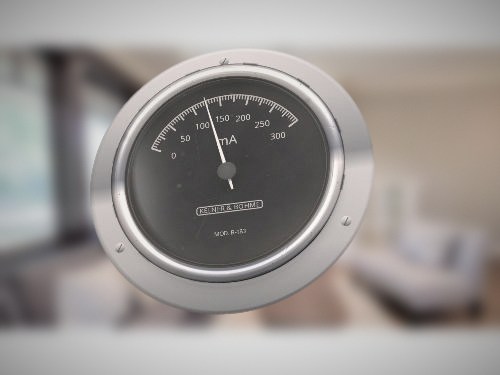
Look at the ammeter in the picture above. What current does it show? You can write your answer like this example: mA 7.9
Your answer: mA 125
